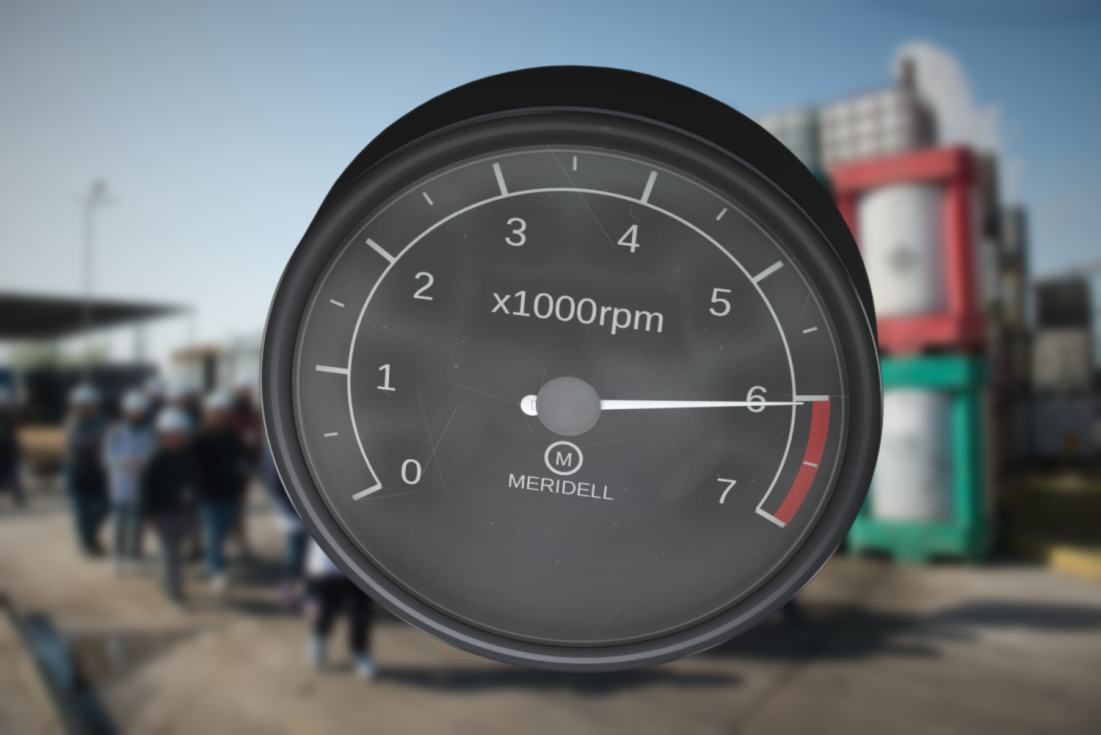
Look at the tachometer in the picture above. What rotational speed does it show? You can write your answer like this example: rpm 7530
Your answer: rpm 6000
